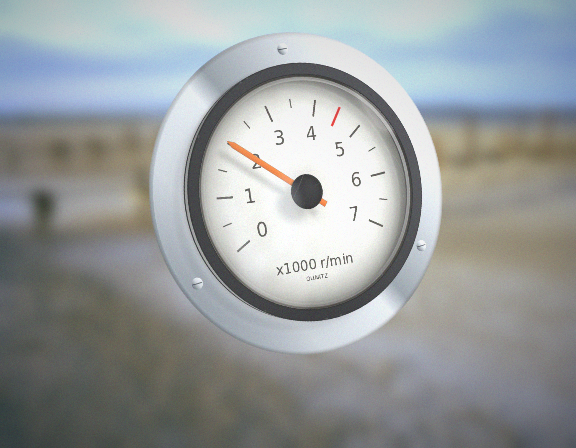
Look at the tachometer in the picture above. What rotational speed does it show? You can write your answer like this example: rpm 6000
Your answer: rpm 2000
